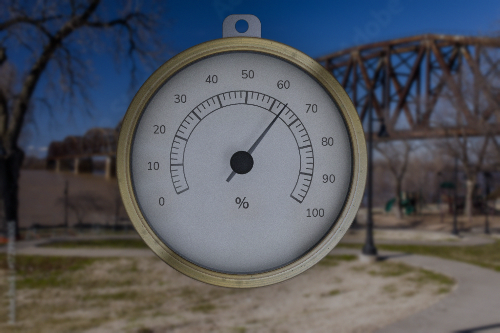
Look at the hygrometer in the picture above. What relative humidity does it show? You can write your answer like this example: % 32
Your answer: % 64
